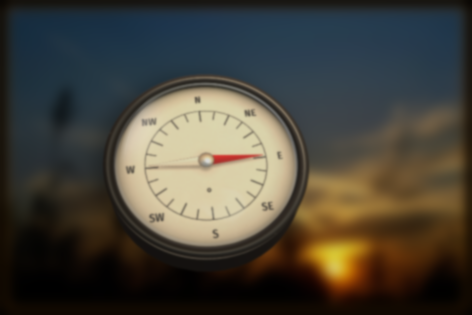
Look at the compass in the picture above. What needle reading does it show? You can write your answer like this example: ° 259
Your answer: ° 90
